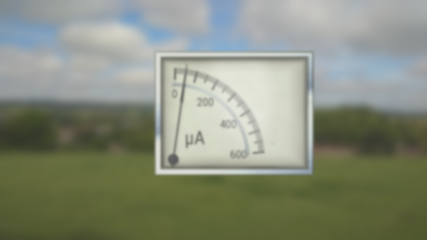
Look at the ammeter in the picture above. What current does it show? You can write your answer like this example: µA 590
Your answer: µA 50
